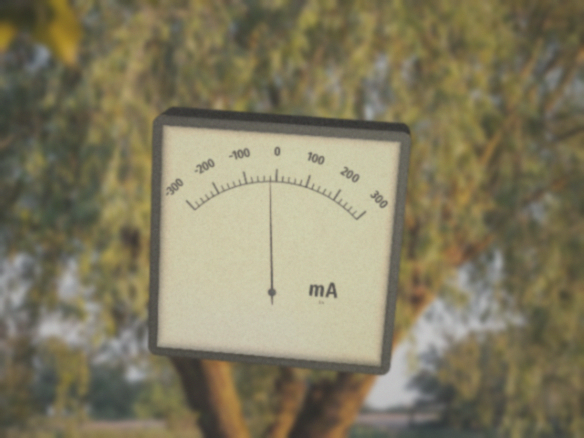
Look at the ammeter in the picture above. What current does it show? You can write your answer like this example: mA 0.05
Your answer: mA -20
